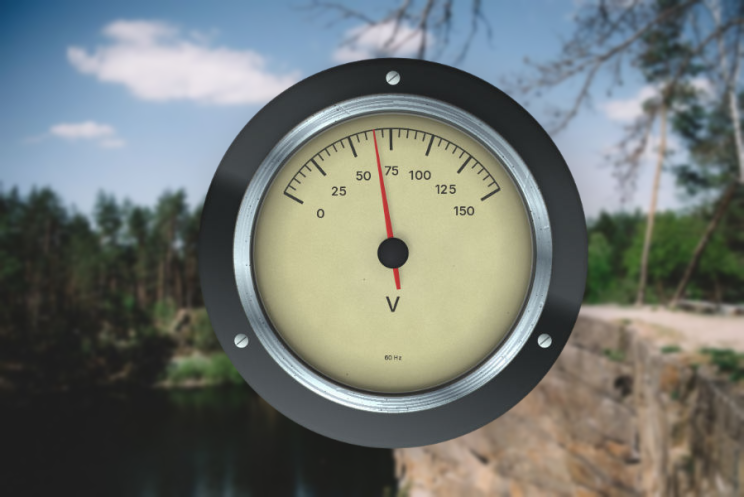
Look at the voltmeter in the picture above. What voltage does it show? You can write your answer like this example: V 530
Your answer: V 65
